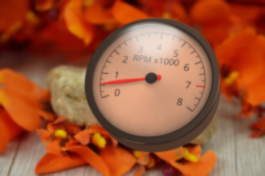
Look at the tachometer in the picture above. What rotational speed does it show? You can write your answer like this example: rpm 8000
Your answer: rpm 500
